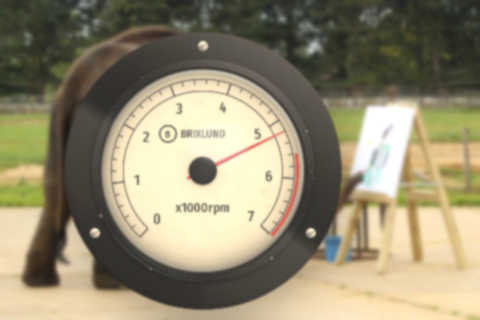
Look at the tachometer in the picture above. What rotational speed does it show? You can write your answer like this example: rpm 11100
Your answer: rpm 5200
